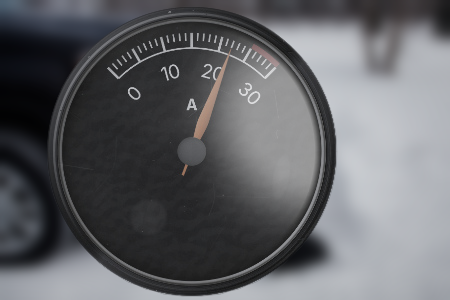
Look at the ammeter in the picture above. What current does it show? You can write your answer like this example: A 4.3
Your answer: A 22
